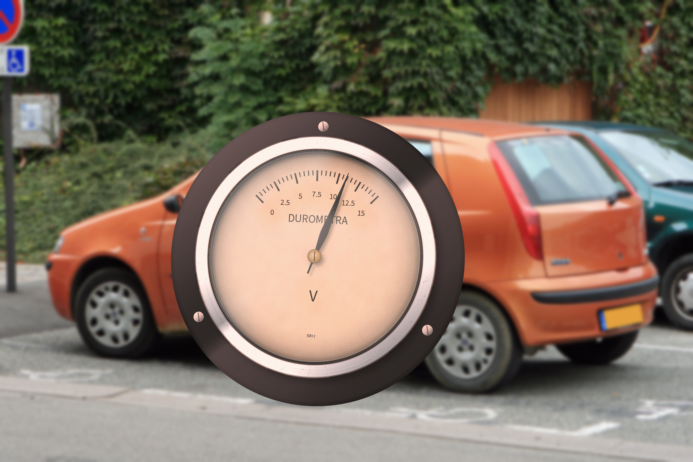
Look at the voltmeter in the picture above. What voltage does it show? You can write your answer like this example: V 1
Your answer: V 11
